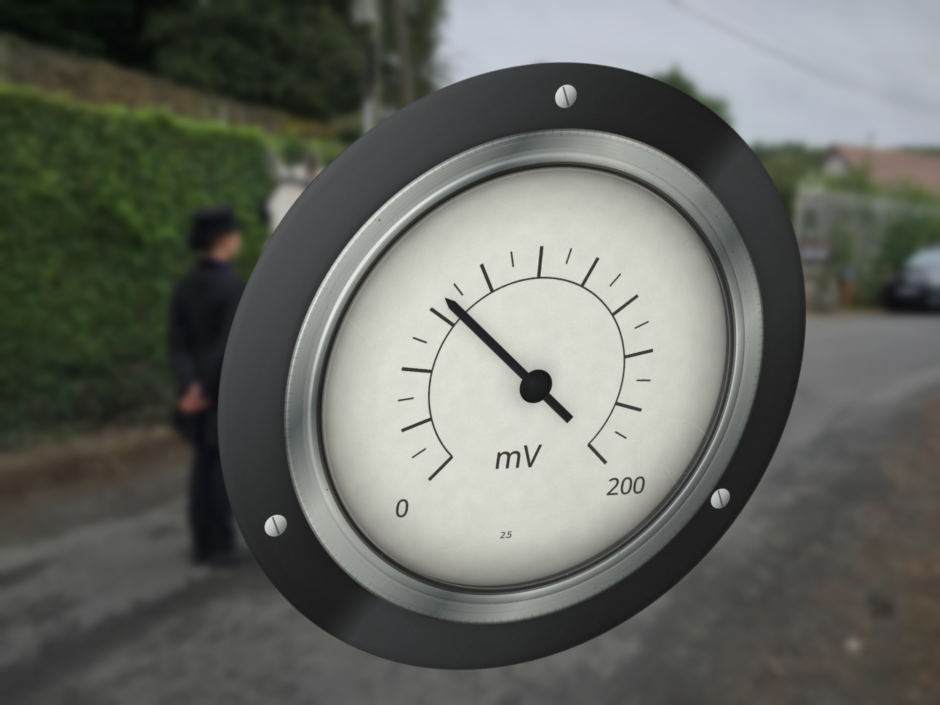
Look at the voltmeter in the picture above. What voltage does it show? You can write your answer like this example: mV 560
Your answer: mV 65
